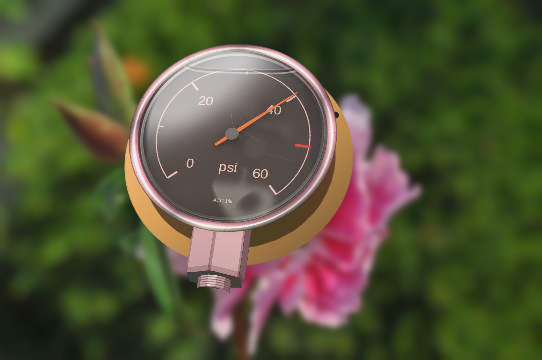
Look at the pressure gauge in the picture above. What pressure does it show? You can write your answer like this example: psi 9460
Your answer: psi 40
